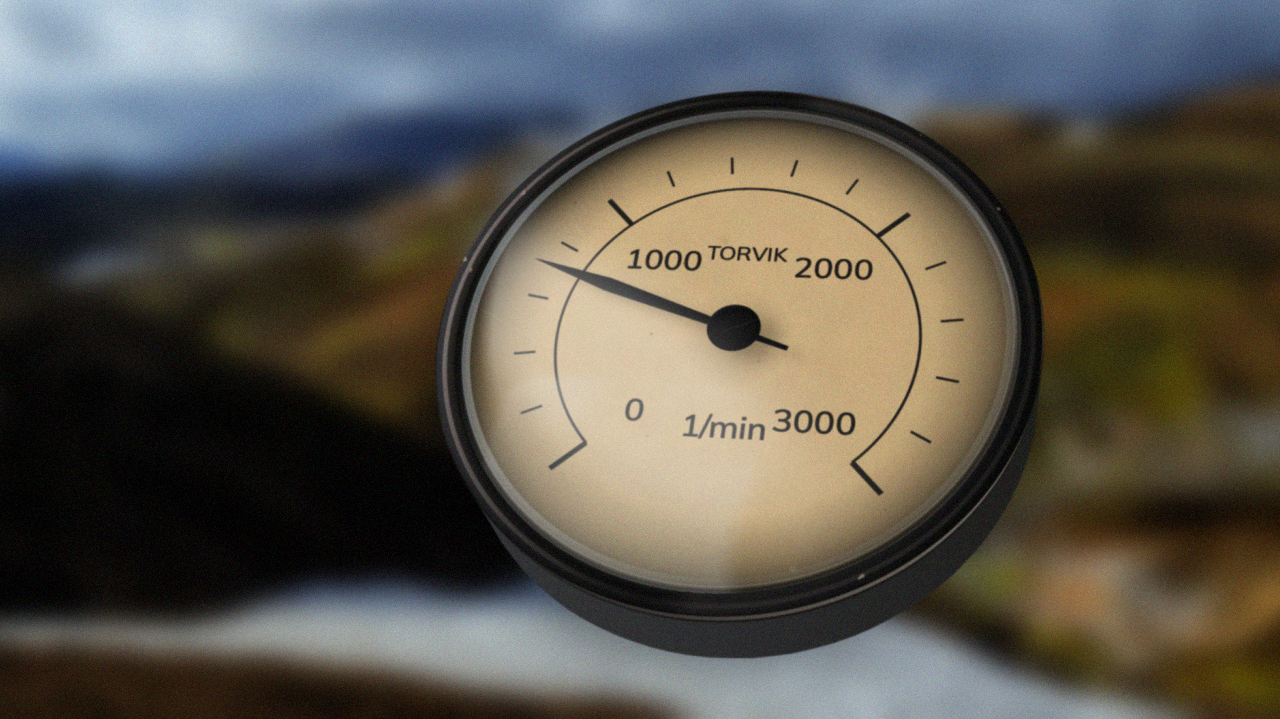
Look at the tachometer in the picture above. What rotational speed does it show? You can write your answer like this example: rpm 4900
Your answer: rpm 700
